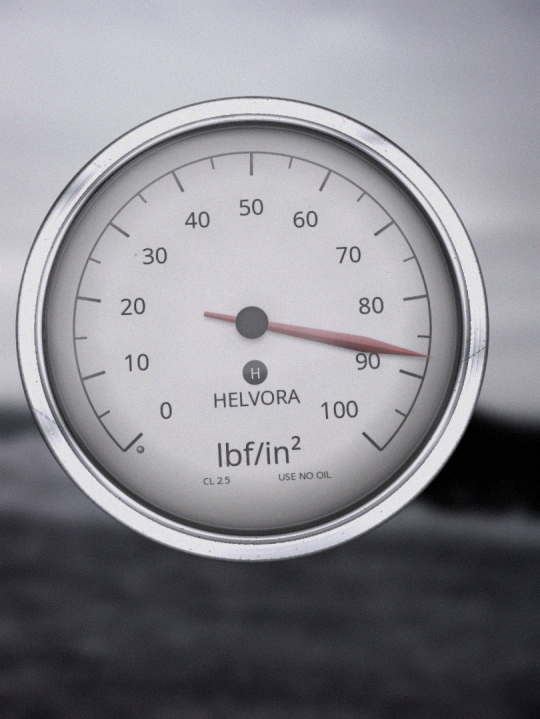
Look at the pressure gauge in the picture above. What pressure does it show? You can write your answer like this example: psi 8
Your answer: psi 87.5
